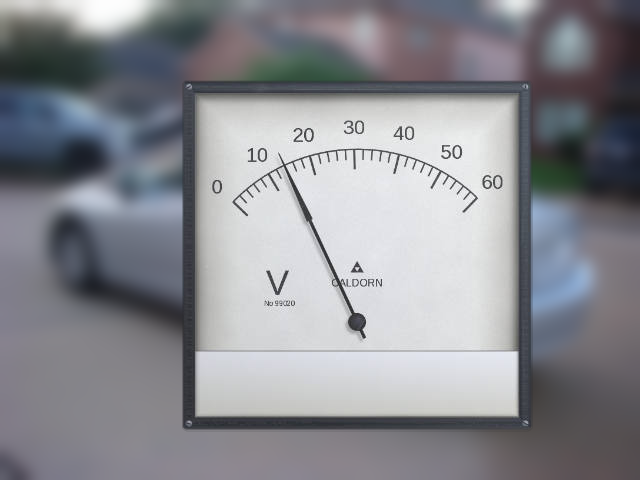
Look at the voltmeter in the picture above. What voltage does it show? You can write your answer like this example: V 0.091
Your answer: V 14
